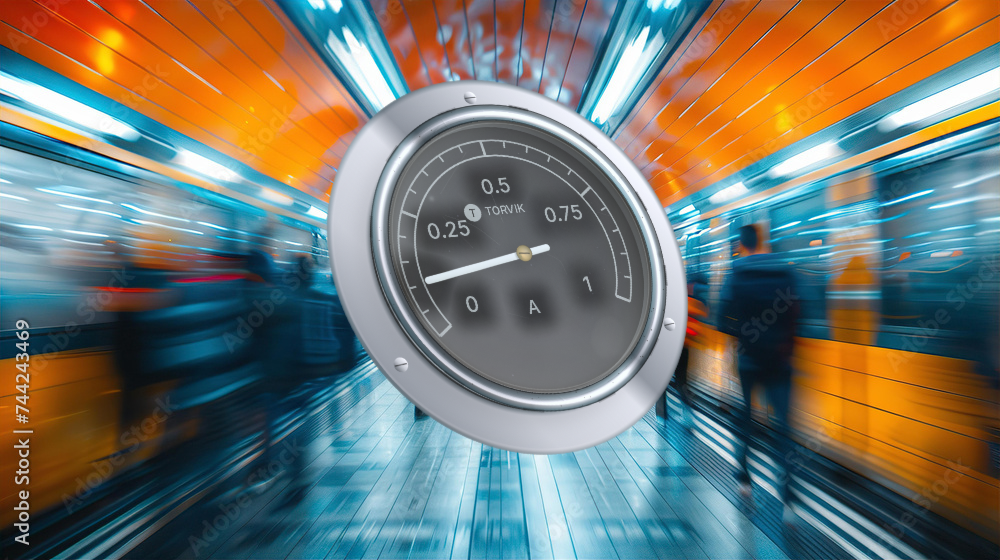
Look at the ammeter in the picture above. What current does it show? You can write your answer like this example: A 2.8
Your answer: A 0.1
